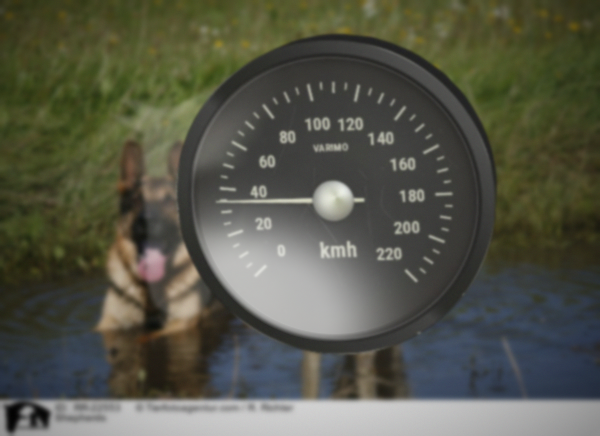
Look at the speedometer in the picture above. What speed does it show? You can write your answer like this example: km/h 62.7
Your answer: km/h 35
